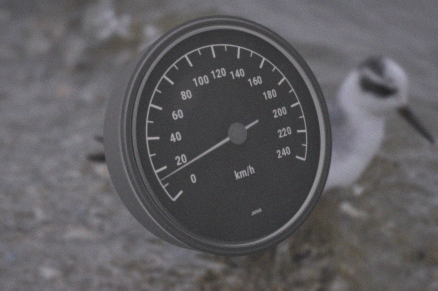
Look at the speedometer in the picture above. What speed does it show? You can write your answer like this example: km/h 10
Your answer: km/h 15
